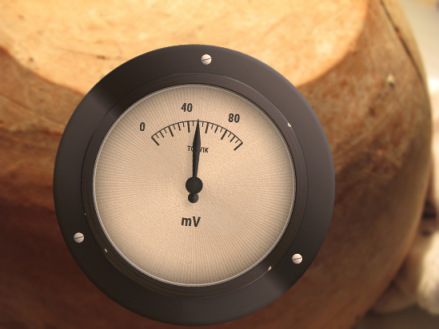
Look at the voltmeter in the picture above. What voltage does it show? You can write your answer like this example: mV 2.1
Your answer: mV 50
